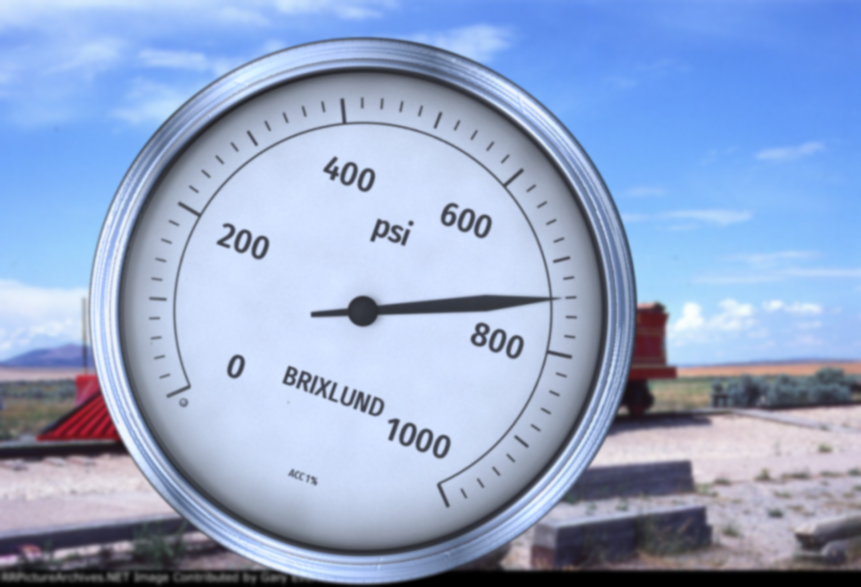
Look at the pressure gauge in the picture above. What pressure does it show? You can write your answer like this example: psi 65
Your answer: psi 740
